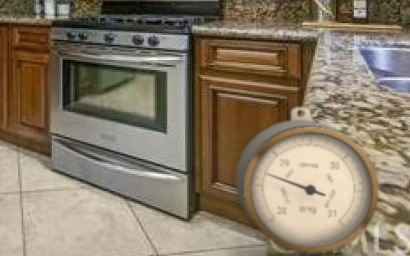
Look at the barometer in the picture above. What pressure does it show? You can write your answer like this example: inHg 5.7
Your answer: inHg 28.7
